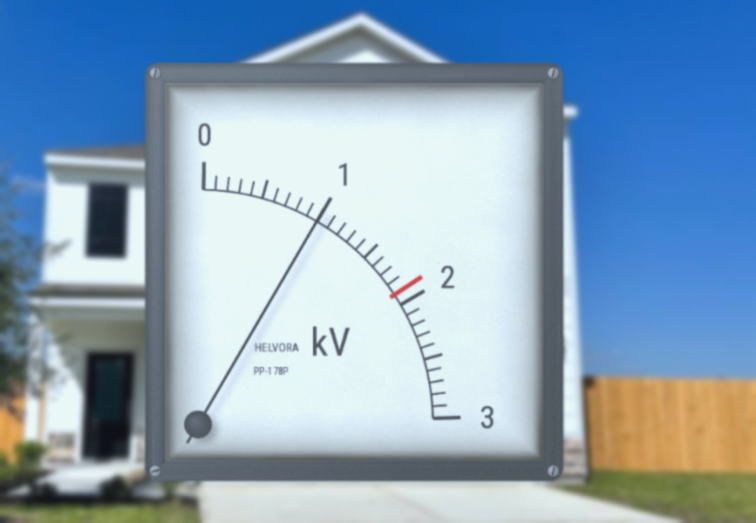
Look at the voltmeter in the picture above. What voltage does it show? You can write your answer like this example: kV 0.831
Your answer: kV 1
